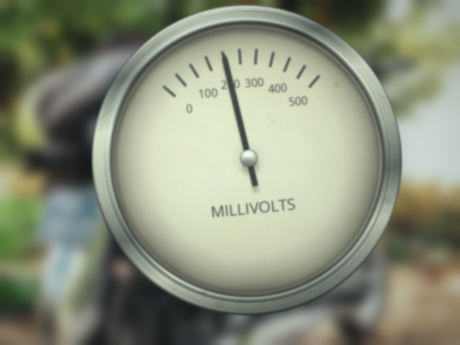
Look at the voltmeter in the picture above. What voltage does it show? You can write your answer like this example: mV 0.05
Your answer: mV 200
